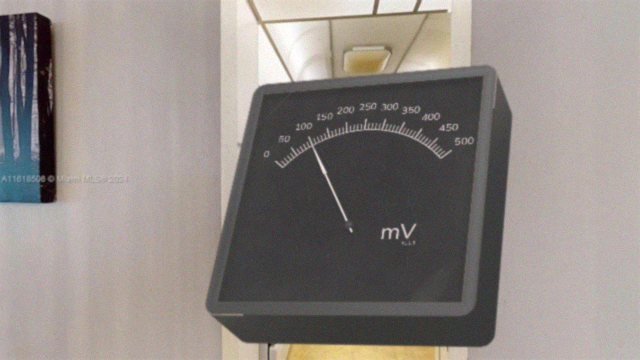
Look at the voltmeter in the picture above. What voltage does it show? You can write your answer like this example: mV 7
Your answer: mV 100
